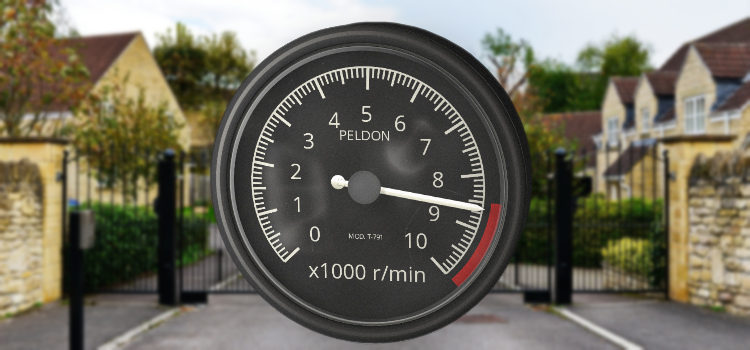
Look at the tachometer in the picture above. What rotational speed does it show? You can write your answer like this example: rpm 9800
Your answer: rpm 8600
